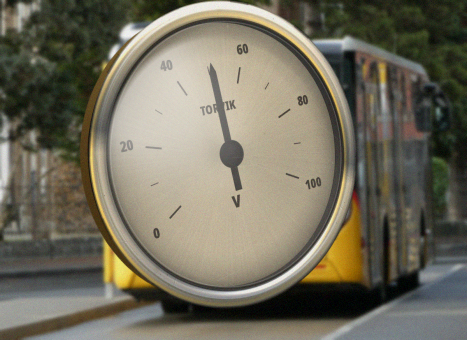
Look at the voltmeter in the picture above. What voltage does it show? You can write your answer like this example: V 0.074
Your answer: V 50
